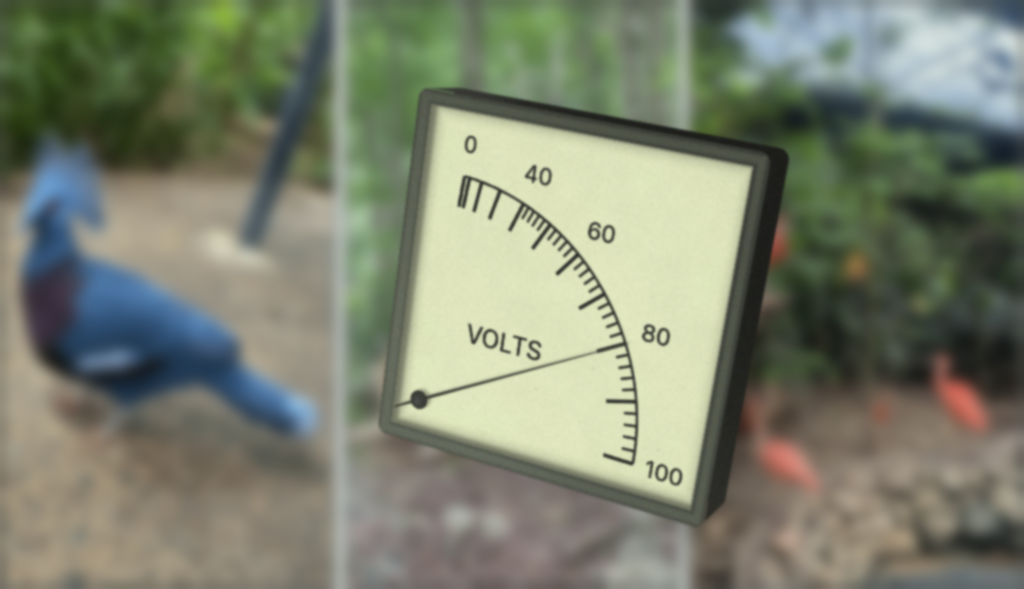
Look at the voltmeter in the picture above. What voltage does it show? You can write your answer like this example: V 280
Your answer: V 80
